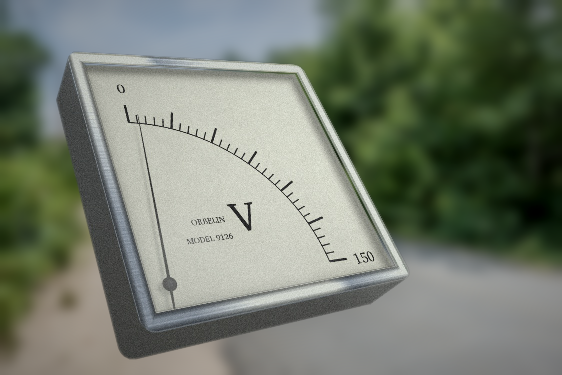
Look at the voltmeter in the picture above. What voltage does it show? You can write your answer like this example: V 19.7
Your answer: V 5
